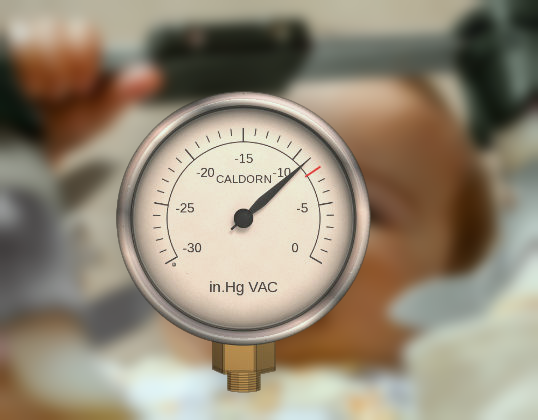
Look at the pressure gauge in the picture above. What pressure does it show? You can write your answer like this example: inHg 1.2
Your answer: inHg -9
